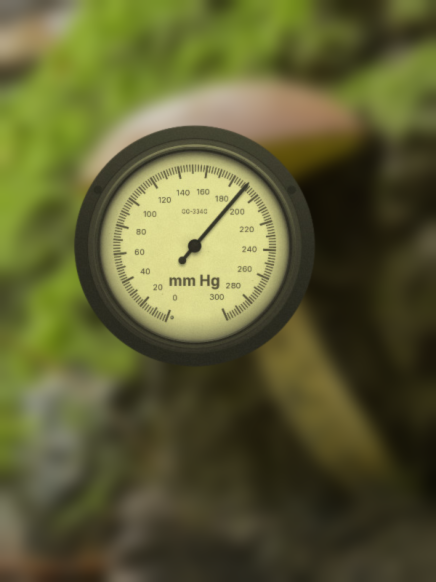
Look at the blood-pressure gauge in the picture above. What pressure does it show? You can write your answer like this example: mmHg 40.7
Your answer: mmHg 190
